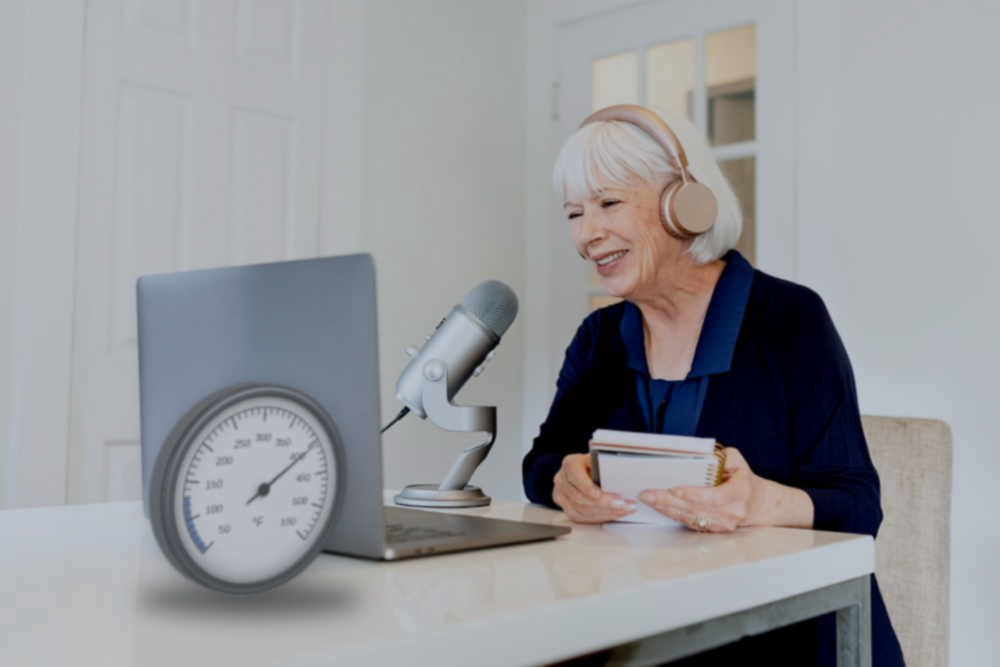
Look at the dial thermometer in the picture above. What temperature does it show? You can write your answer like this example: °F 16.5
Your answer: °F 400
